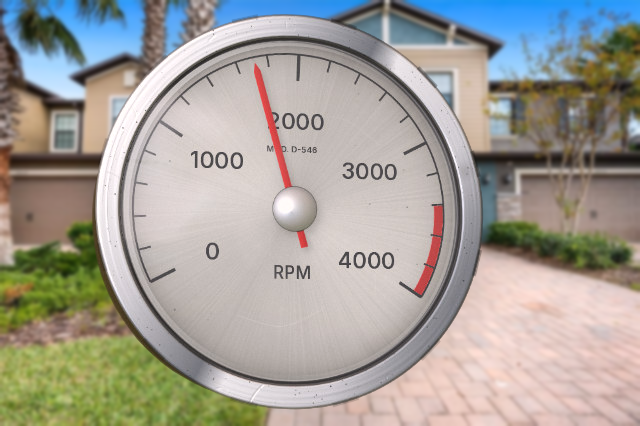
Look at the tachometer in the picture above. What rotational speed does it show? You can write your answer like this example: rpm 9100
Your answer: rpm 1700
